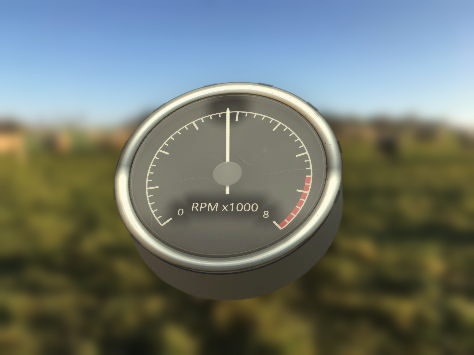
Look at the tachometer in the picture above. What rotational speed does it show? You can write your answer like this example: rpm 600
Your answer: rpm 3800
